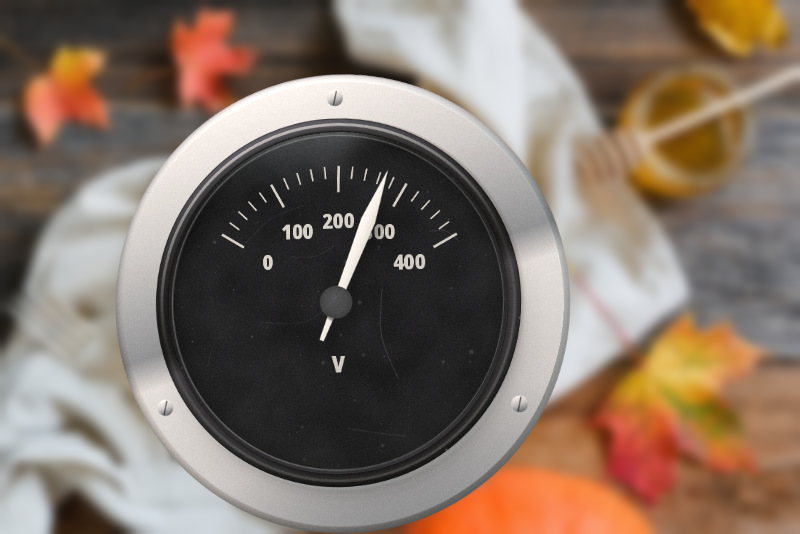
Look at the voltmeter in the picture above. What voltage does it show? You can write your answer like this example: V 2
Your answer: V 270
